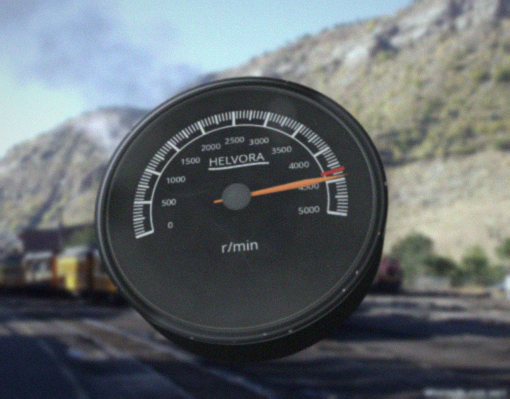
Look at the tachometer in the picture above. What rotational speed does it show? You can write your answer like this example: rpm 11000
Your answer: rpm 4500
